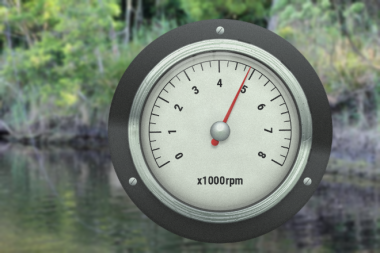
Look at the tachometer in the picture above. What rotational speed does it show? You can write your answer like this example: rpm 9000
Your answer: rpm 4875
